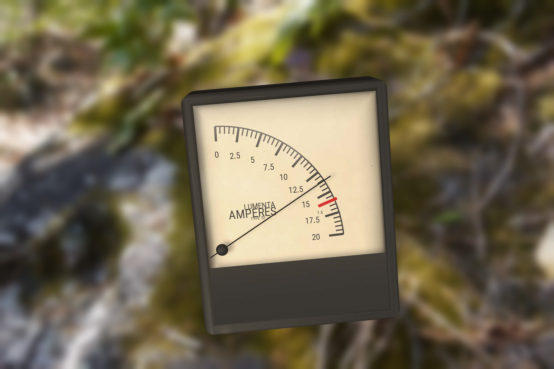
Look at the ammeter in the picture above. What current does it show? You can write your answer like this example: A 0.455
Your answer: A 13.5
